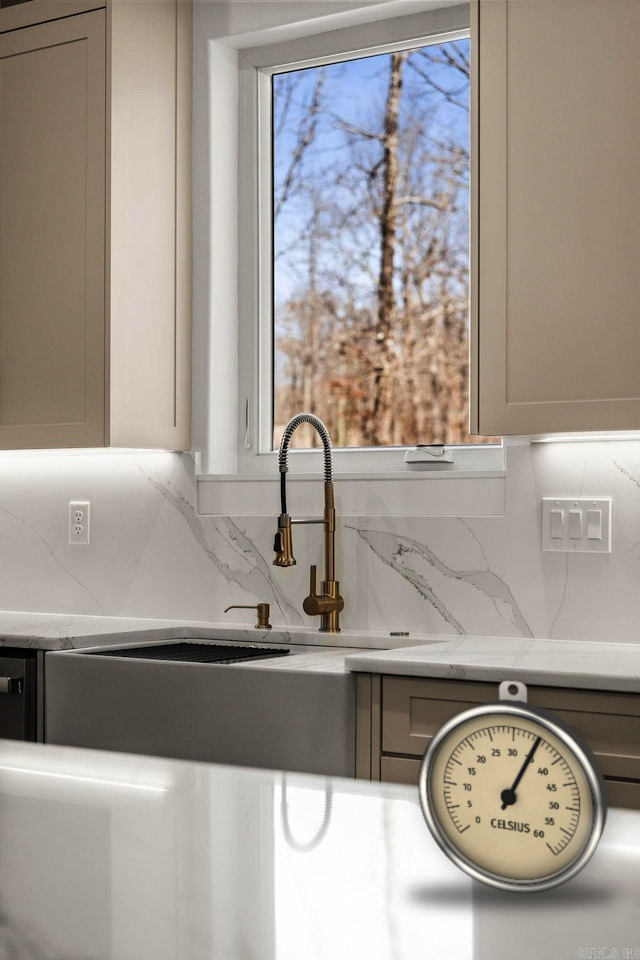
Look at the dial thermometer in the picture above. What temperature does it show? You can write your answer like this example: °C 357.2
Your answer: °C 35
